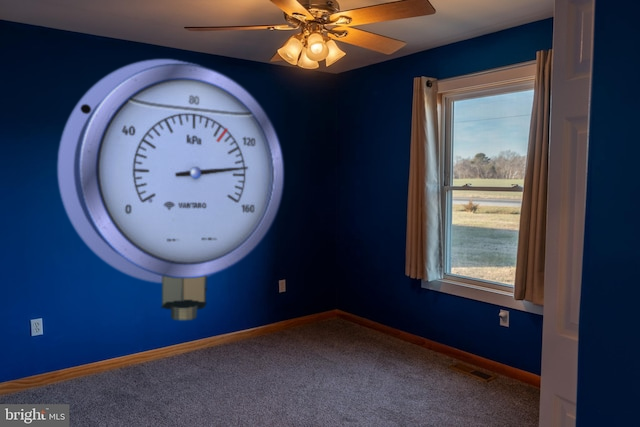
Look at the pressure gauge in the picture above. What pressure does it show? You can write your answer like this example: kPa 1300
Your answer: kPa 135
